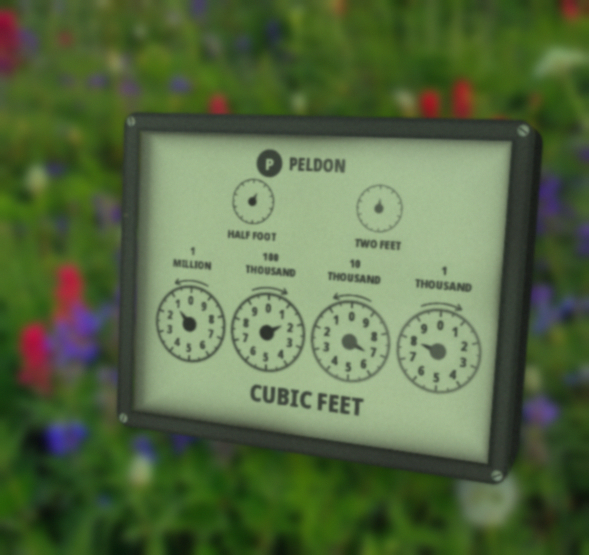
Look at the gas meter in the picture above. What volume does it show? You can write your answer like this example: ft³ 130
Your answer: ft³ 116800
